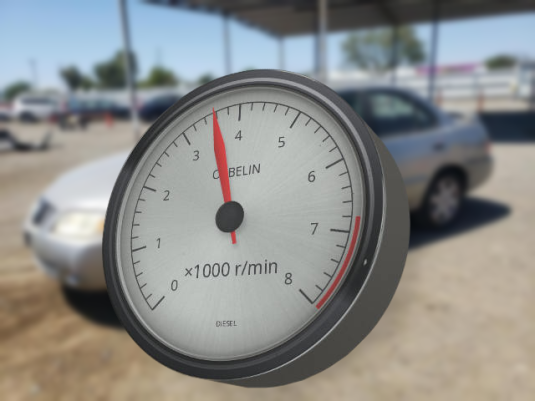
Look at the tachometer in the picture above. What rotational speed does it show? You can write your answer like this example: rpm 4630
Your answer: rpm 3600
